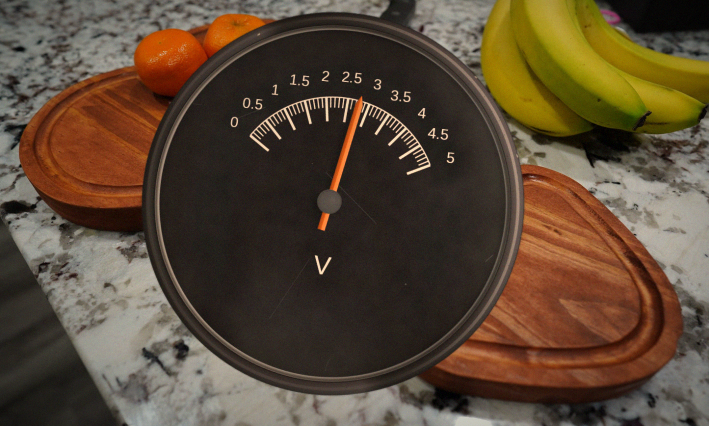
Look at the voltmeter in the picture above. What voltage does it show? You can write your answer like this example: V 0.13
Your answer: V 2.8
